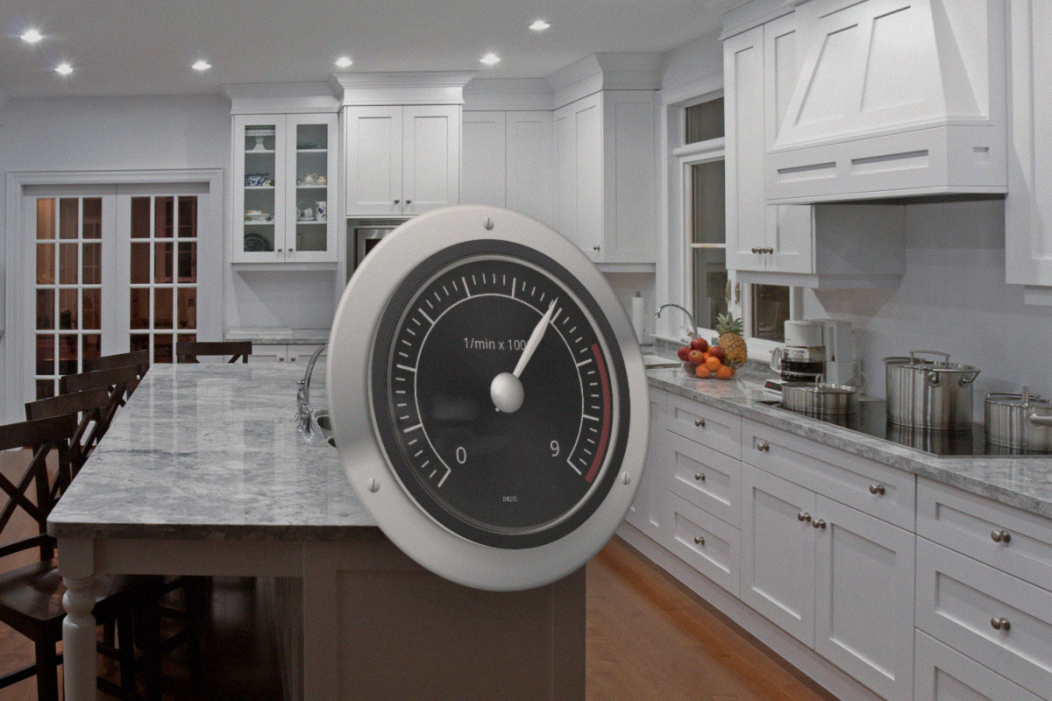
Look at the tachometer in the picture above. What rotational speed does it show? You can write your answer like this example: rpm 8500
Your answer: rpm 5800
